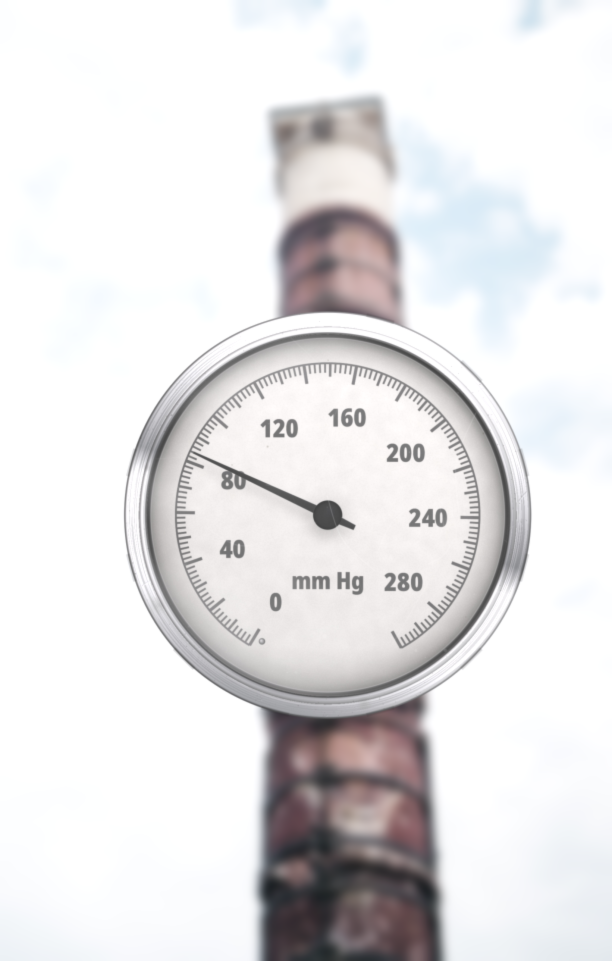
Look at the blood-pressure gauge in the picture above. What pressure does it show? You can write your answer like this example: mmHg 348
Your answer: mmHg 84
